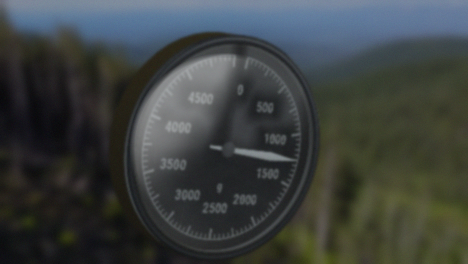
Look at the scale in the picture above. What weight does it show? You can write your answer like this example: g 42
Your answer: g 1250
